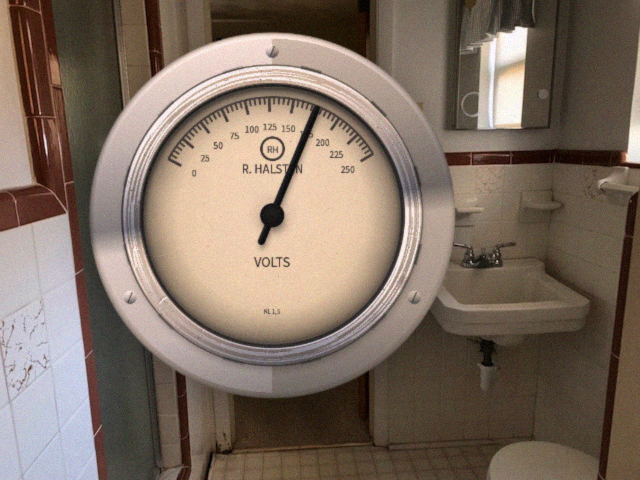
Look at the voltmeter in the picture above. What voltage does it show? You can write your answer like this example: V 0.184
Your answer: V 175
